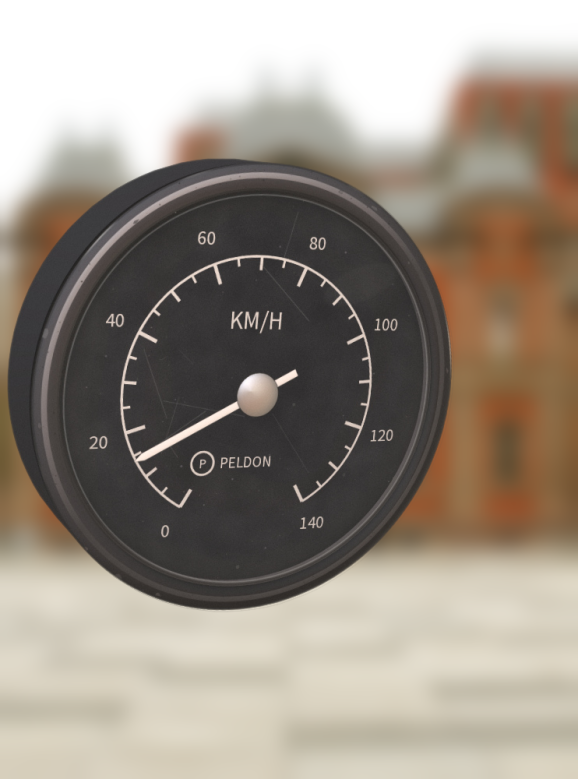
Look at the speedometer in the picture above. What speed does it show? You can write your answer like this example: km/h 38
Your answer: km/h 15
